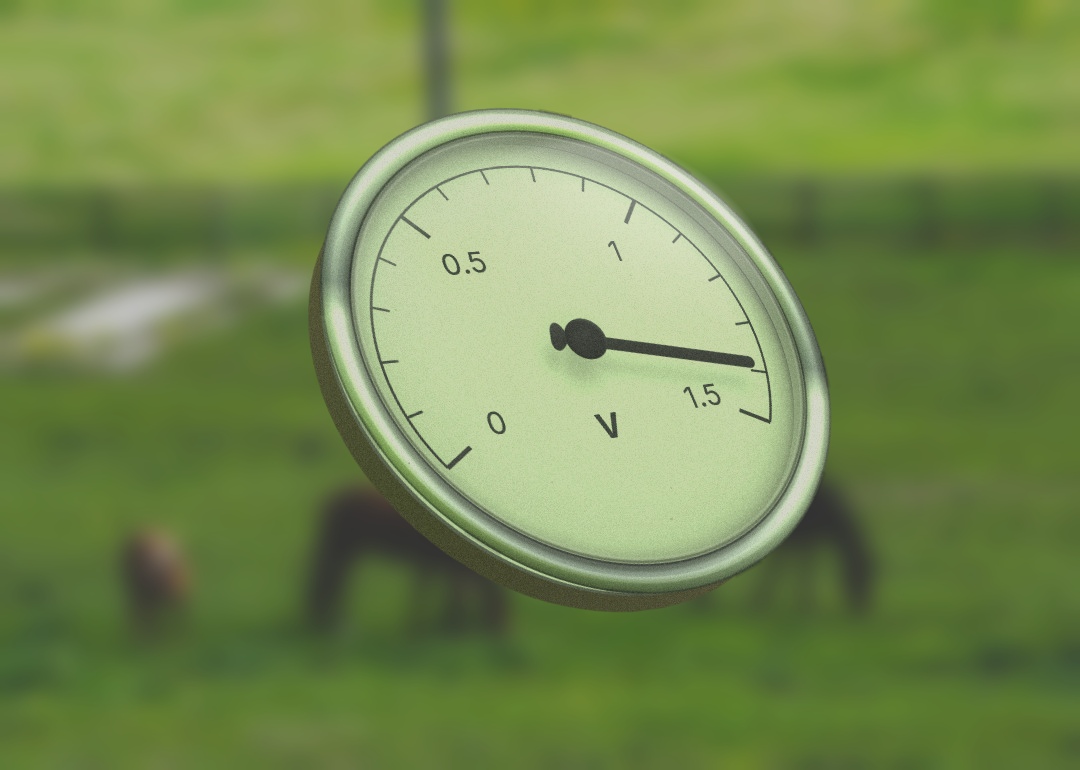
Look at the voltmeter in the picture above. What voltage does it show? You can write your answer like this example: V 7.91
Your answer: V 1.4
